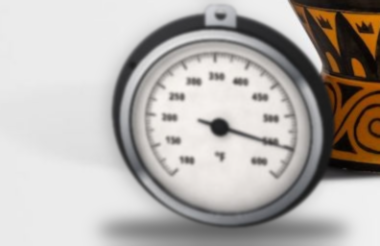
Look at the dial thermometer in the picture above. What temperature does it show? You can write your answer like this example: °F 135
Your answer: °F 550
